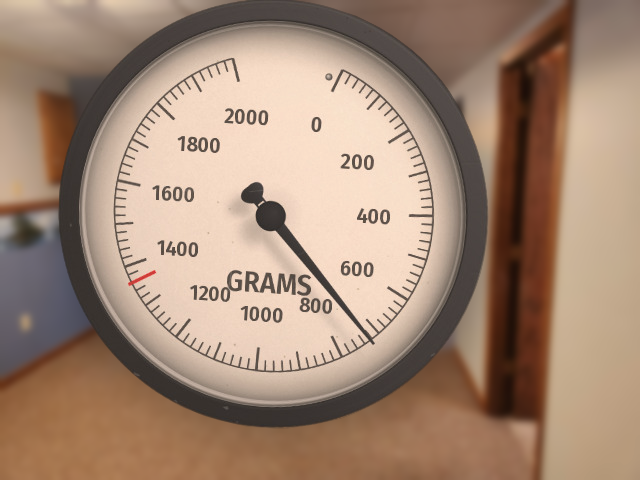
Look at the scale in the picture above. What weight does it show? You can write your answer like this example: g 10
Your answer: g 720
